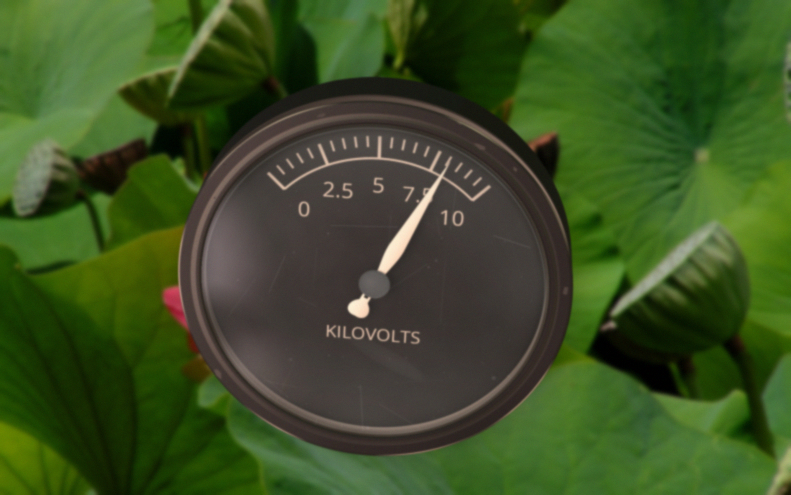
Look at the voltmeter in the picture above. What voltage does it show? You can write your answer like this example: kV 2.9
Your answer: kV 8
